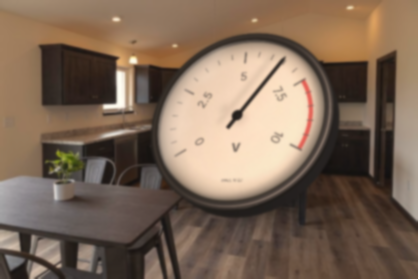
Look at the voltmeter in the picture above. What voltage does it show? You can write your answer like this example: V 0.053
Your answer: V 6.5
